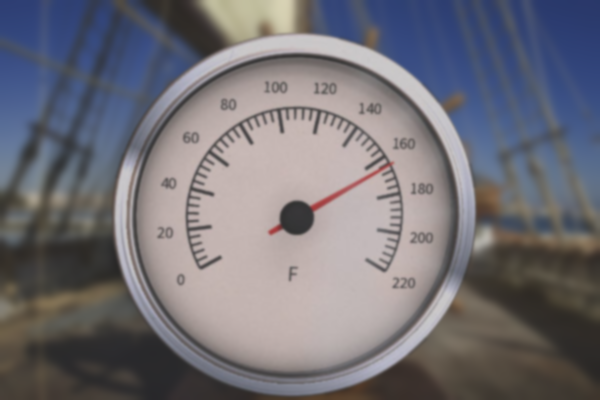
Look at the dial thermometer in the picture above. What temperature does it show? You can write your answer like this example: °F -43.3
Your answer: °F 164
